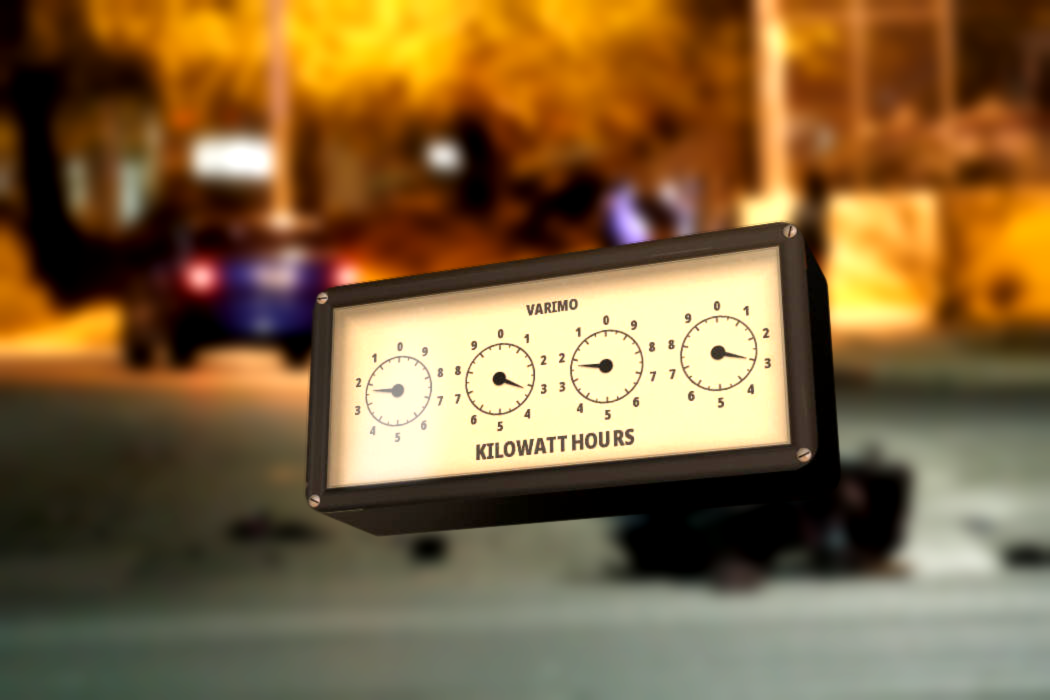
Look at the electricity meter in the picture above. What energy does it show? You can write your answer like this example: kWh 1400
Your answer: kWh 2323
